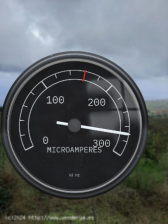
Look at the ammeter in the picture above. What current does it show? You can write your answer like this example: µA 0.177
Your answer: µA 270
